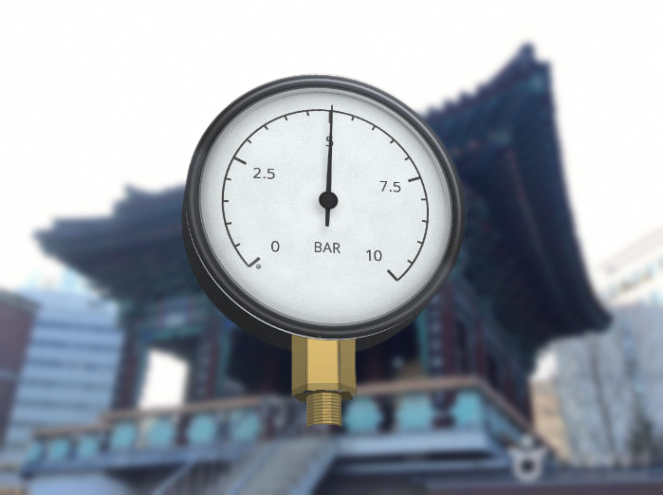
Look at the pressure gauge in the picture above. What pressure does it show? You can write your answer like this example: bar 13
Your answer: bar 5
